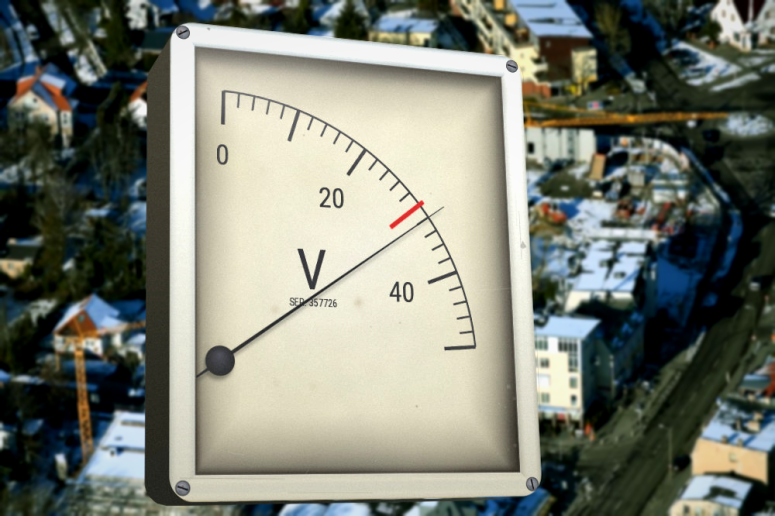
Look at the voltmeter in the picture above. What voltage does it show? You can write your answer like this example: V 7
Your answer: V 32
